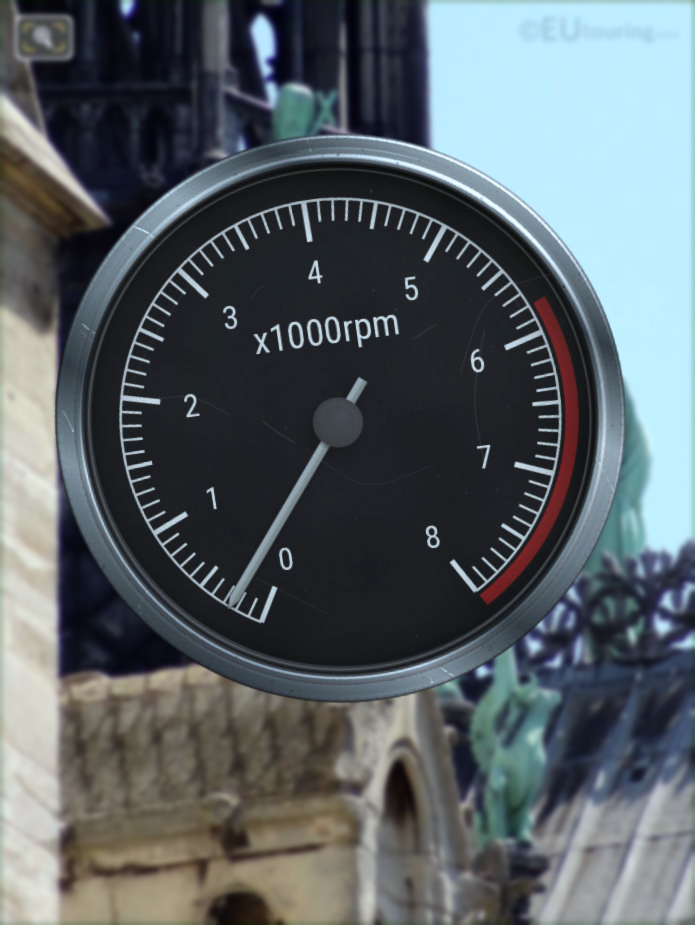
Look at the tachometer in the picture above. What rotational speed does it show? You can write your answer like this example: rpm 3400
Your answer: rpm 250
